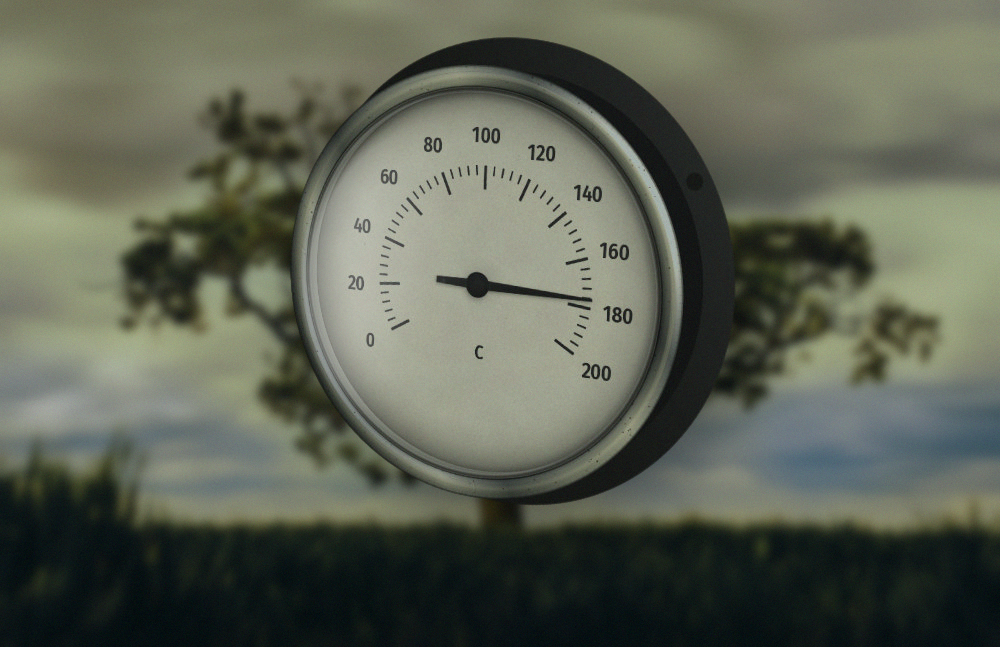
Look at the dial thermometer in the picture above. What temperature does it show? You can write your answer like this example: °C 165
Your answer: °C 176
